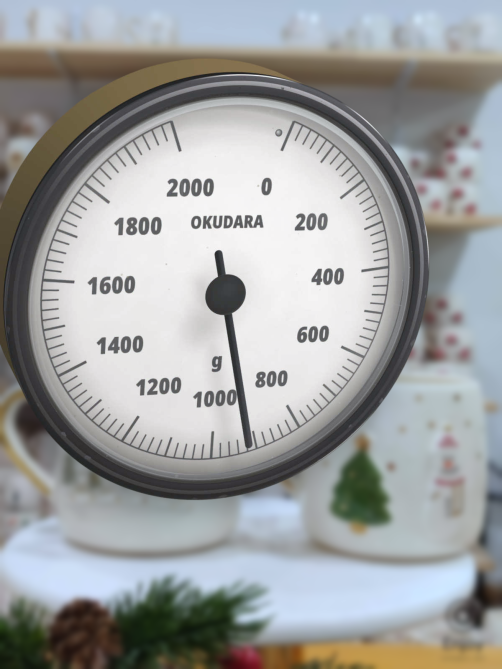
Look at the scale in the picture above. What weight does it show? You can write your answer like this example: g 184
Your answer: g 920
